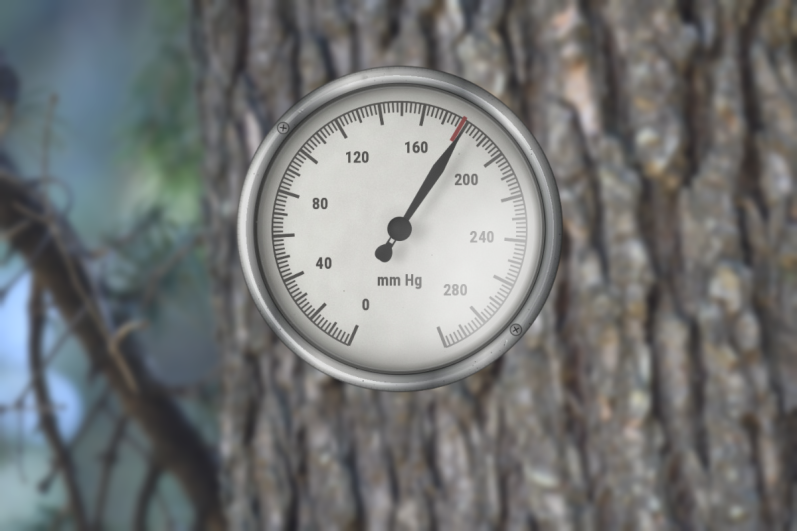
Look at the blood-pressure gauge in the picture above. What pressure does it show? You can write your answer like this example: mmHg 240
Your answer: mmHg 180
